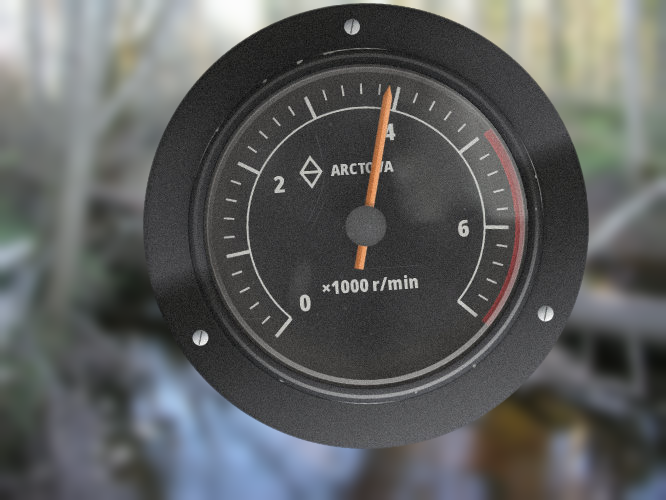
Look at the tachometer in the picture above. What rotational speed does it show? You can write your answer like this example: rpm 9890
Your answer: rpm 3900
